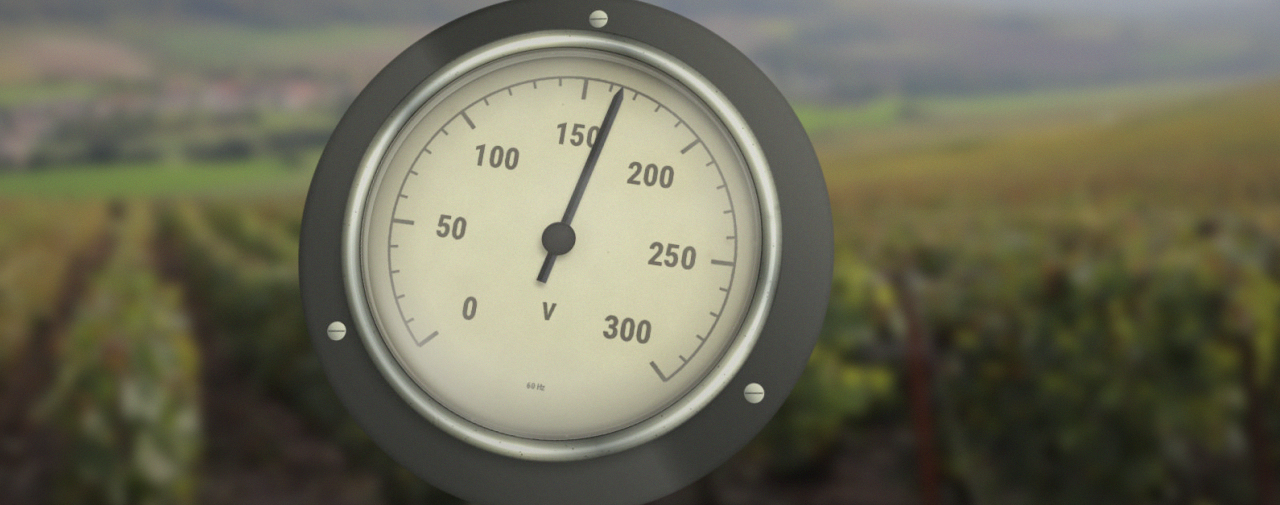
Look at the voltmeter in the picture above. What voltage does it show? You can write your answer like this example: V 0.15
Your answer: V 165
